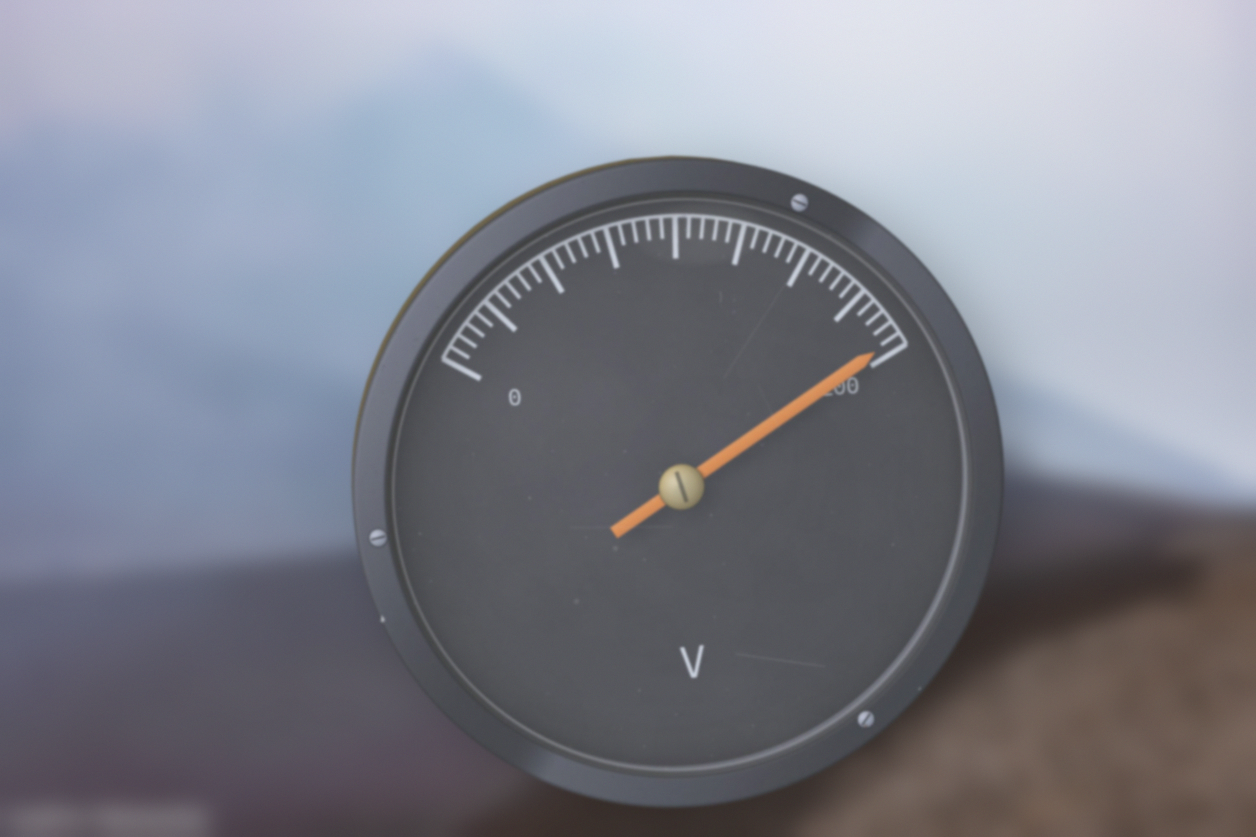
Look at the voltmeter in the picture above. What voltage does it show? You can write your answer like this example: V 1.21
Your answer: V 195
